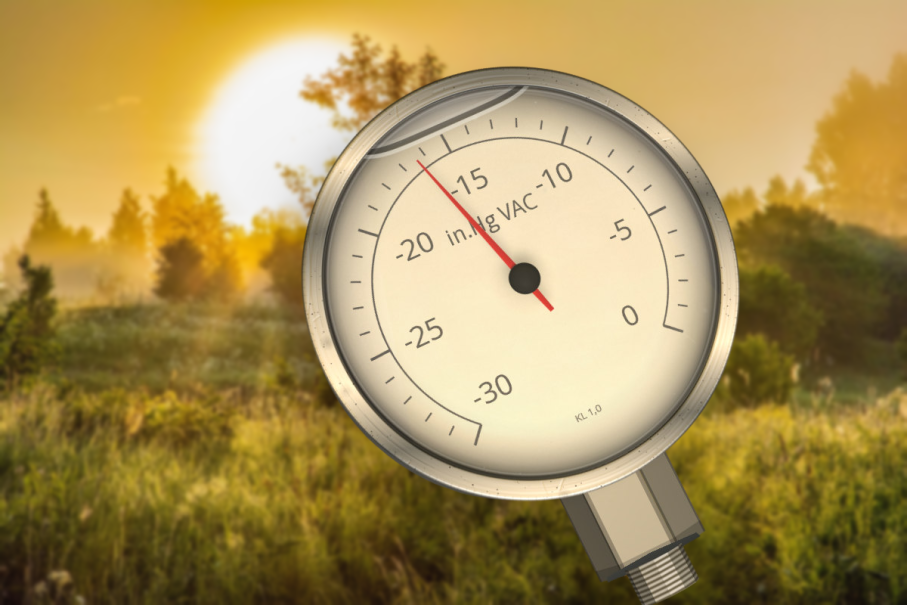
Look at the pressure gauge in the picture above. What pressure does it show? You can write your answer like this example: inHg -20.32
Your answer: inHg -16.5
